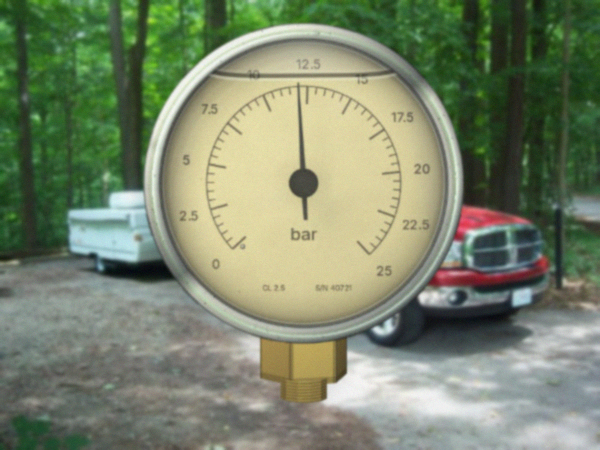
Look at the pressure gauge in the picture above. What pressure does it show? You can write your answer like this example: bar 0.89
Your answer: bar 12
